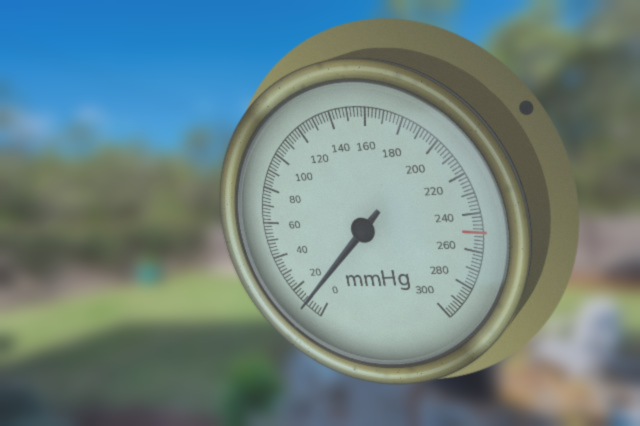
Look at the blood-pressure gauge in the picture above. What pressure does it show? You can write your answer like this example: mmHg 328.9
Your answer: mmHg 10
